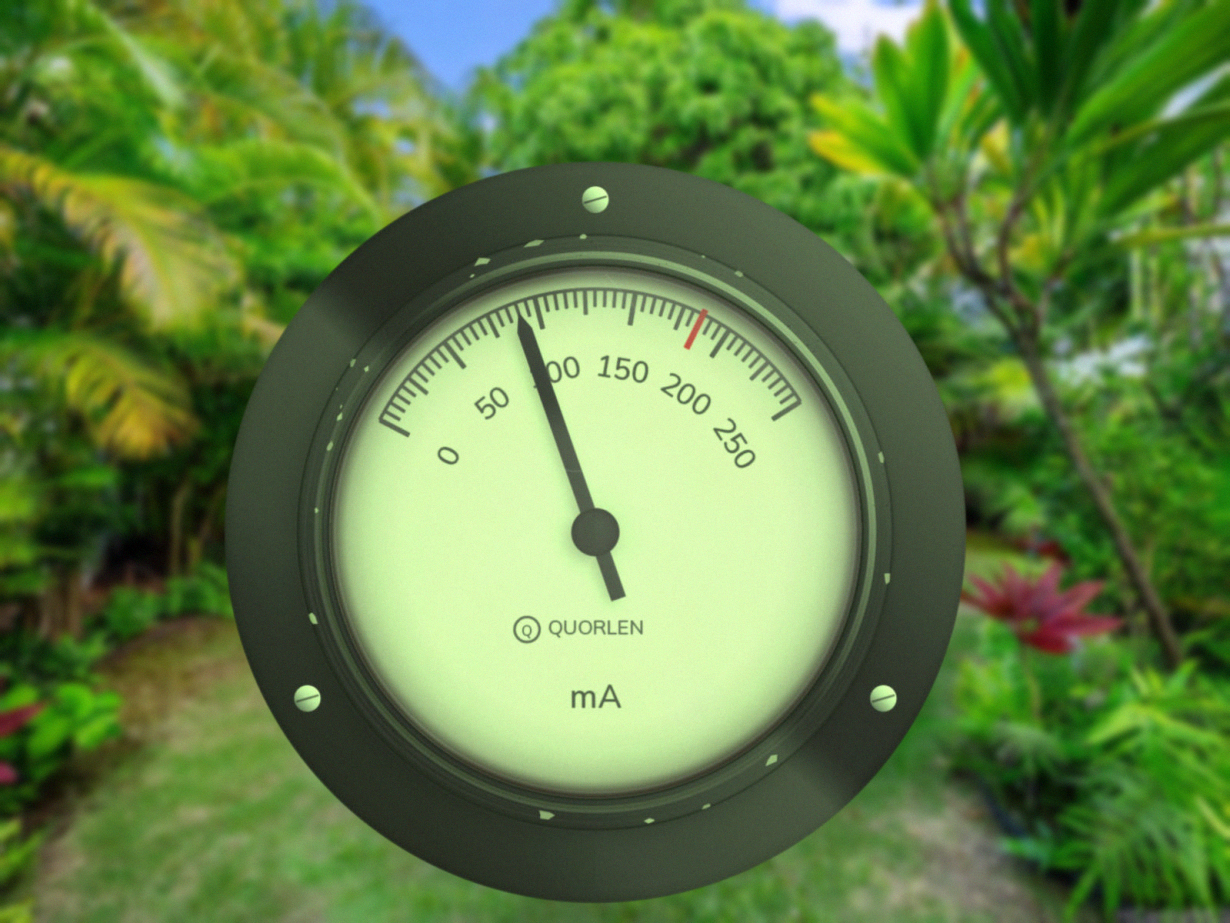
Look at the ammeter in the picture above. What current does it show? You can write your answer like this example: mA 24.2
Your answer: mA 90
